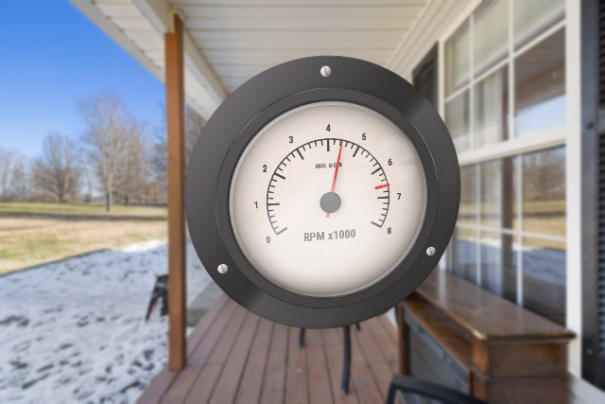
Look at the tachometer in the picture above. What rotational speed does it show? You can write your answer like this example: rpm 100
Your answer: rpm 4400
